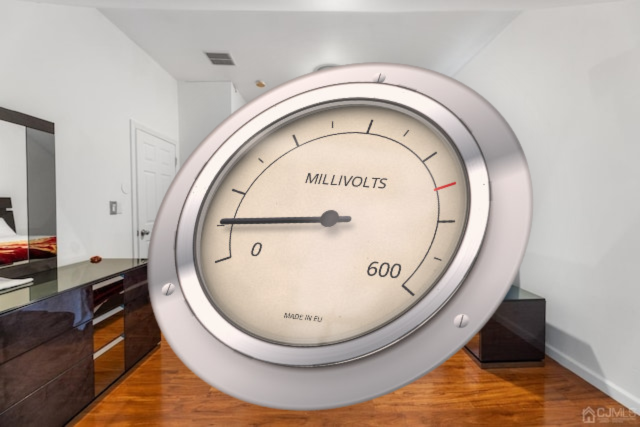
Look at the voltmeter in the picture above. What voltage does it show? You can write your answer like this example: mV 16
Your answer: mV 50
